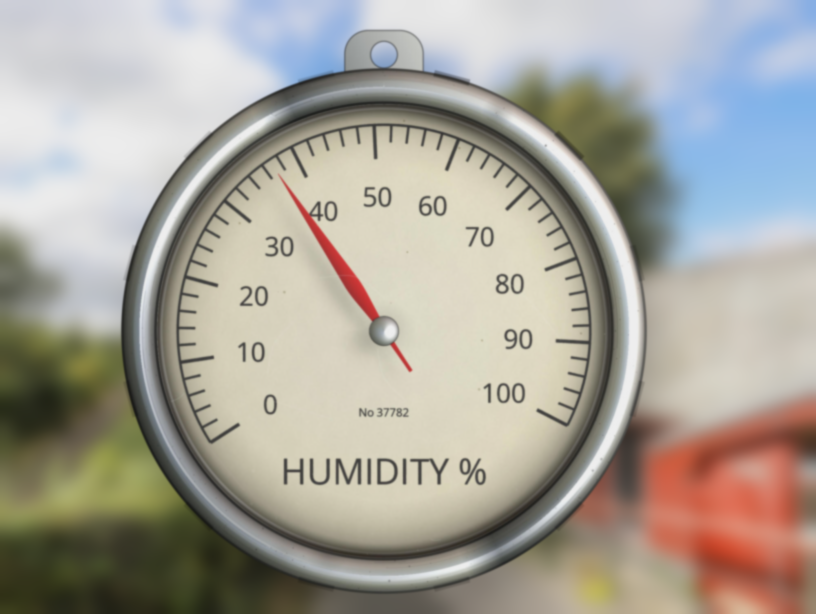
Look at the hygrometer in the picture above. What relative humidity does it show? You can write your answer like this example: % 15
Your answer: % 37
